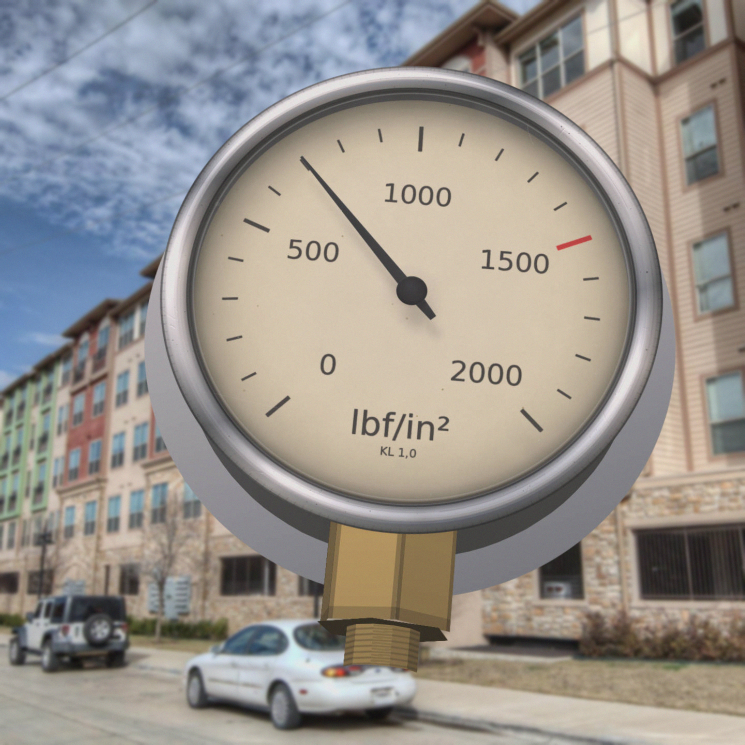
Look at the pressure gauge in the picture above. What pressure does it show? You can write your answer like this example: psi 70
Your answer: psi 700
